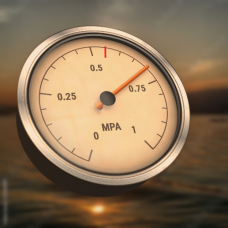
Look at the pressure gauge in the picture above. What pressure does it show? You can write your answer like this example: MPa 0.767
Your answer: MPa 0.7
